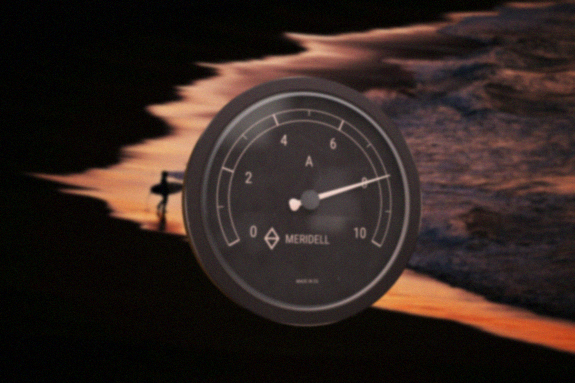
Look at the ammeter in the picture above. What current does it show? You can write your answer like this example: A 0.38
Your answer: A 8
